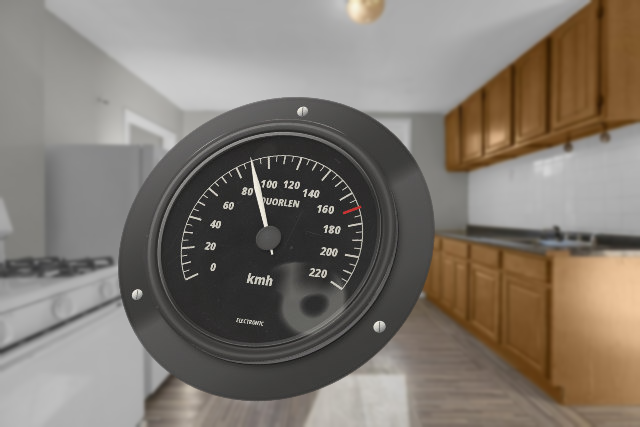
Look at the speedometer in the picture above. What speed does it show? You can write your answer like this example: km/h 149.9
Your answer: km/h 90
